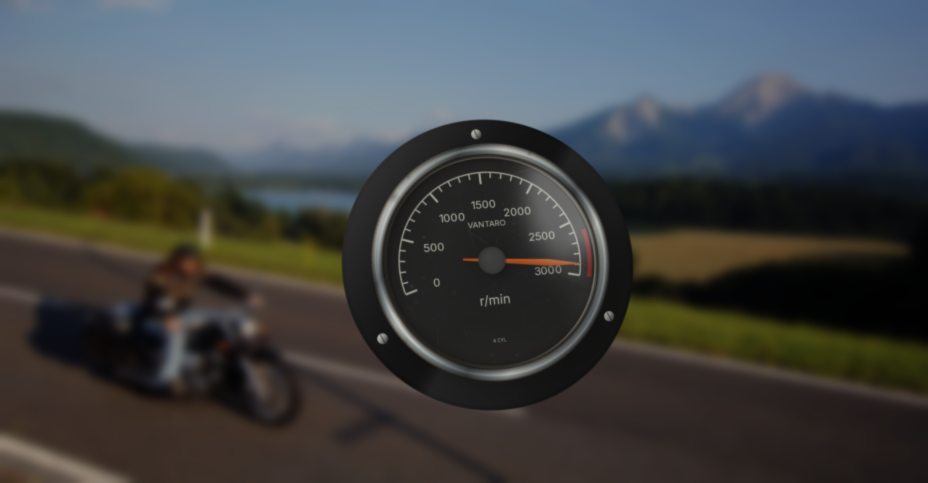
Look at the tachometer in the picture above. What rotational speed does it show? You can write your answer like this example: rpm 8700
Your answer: rpm 2900
